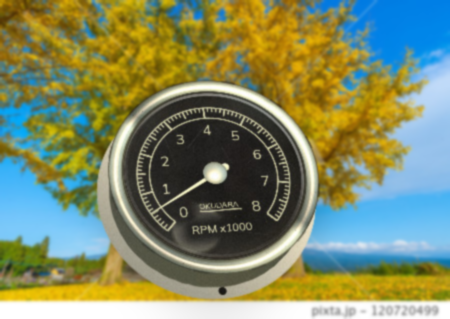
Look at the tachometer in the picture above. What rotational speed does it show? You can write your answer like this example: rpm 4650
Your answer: rpm 500
